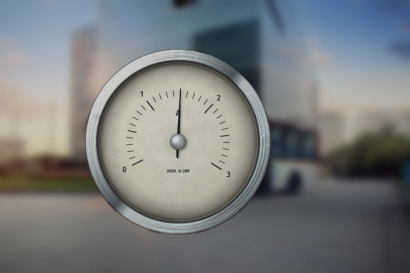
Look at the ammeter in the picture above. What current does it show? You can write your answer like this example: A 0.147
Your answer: A 1.5
